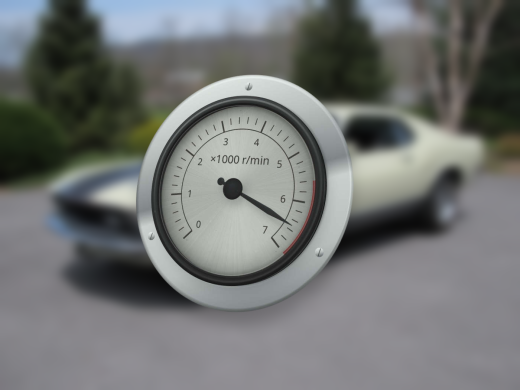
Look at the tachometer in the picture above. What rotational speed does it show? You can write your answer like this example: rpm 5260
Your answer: rpm 6500
